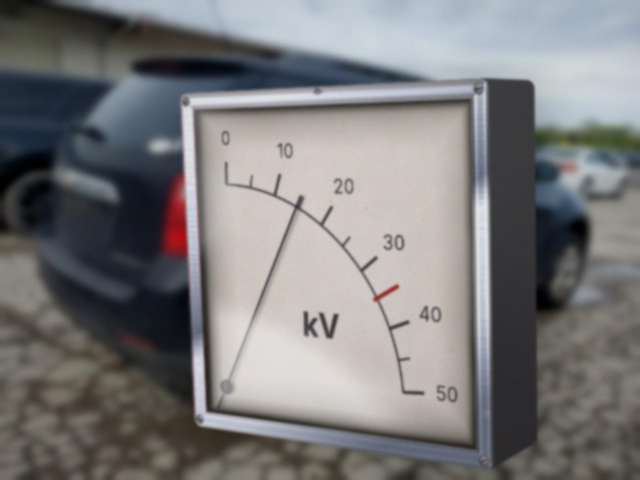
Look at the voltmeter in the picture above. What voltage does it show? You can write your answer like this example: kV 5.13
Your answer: kV 15
